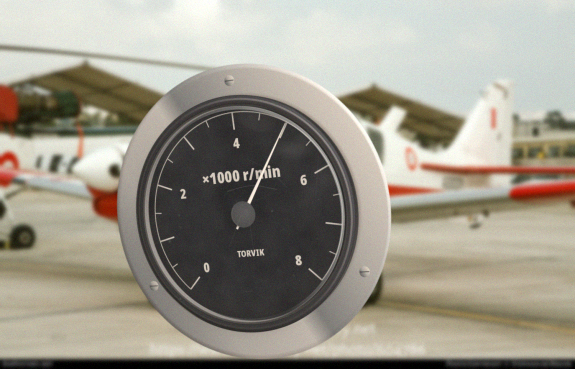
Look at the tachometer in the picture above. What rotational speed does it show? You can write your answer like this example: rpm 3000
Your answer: rpm 5000
